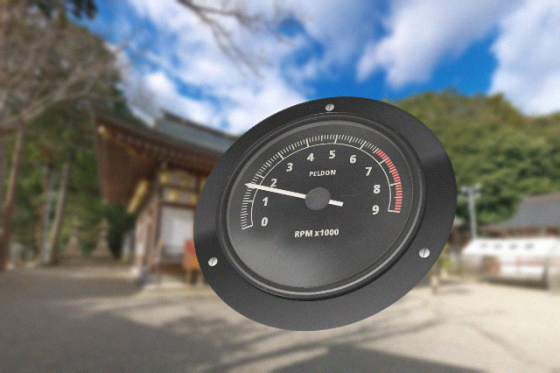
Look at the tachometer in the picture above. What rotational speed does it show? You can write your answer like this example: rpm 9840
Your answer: rpm 1500
